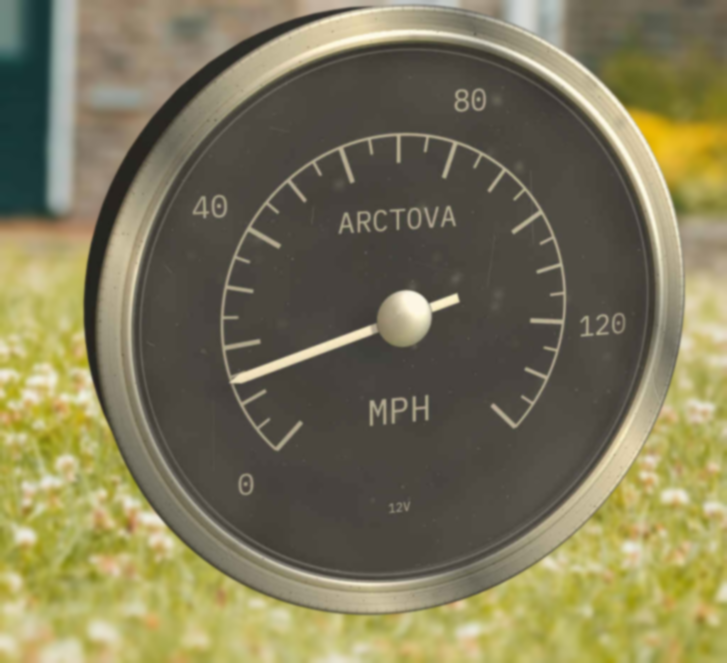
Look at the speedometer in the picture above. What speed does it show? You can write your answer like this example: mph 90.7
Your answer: mph 15
